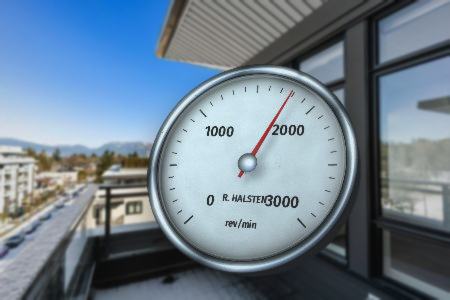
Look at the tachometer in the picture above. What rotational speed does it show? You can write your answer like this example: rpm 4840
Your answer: rpm 1800
